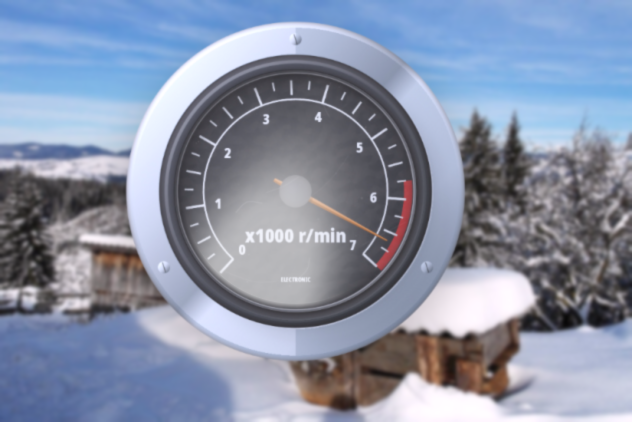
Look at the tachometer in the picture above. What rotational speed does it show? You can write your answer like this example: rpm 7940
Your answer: rpm 6625
